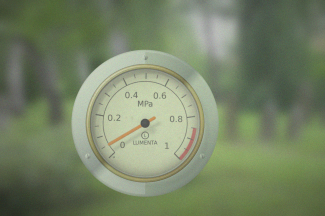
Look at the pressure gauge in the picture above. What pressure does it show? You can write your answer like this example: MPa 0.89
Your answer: MPa 0.05
